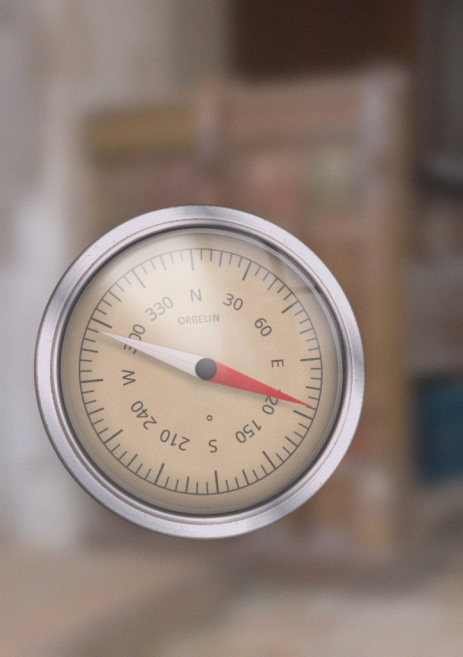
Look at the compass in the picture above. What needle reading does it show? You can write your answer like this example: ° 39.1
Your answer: ° 115
